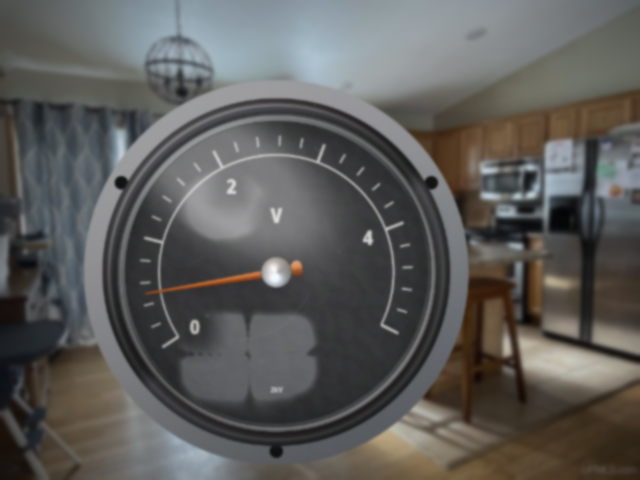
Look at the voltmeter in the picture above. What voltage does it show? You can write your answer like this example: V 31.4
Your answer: V 0.5
